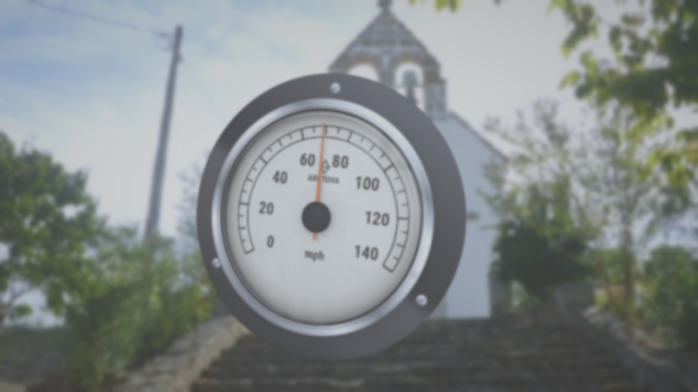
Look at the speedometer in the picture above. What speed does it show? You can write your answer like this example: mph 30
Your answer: mph 70
